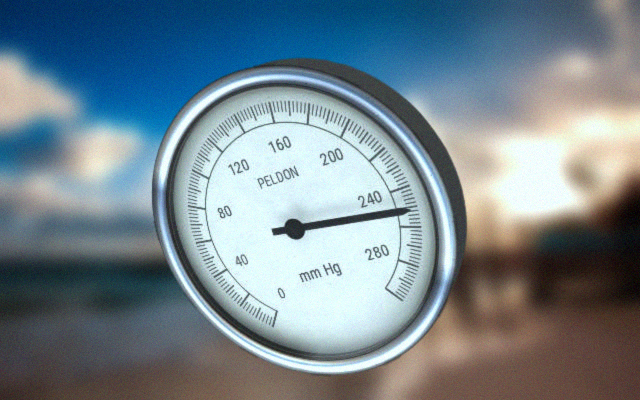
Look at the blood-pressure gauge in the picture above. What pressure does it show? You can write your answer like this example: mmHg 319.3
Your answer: mmHg 250
